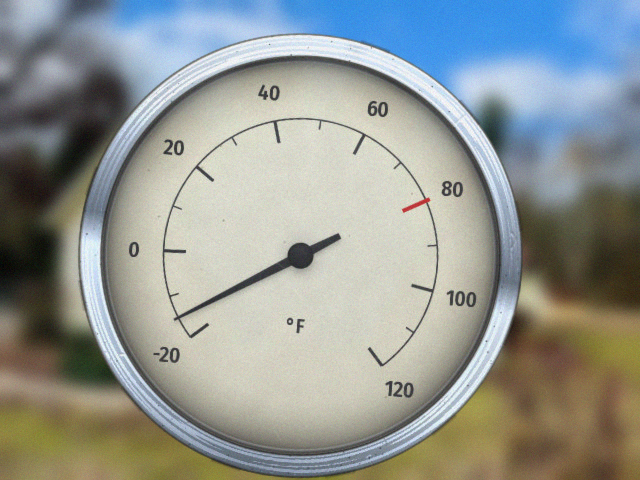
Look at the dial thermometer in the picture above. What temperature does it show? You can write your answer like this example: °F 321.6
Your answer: °F -15
